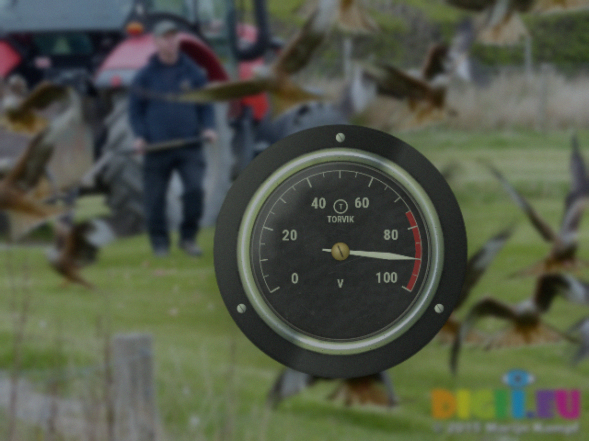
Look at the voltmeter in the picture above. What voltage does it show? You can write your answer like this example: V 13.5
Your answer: V 90
